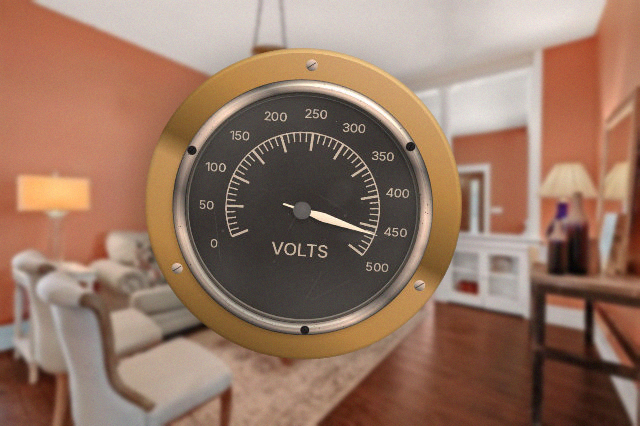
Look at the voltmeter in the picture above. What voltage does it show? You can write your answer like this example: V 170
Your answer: V 460
